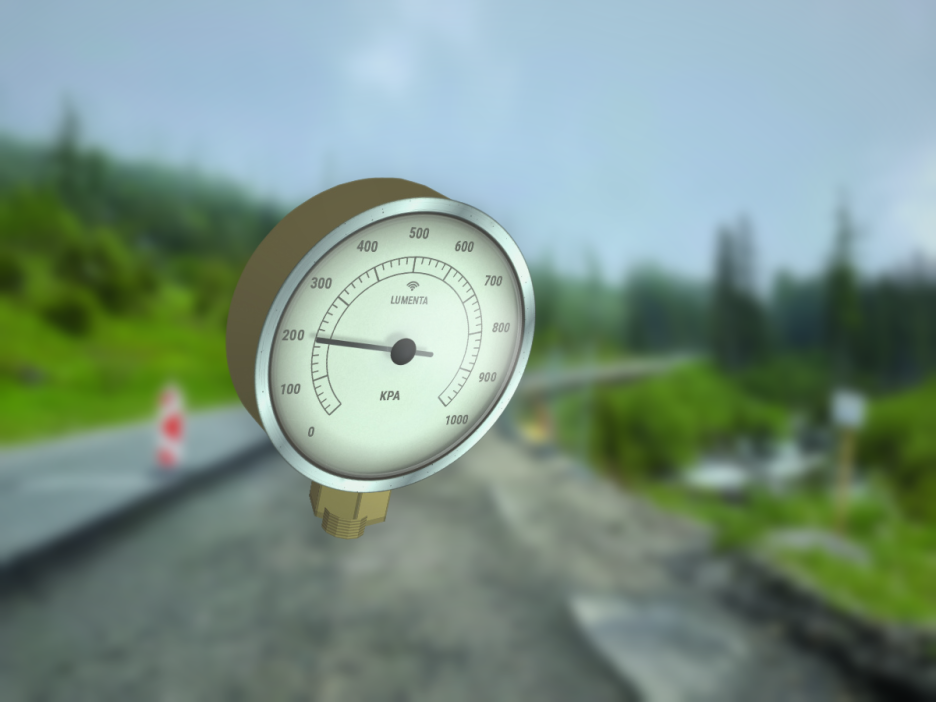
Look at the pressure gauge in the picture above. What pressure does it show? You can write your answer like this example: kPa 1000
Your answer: kPa 200
